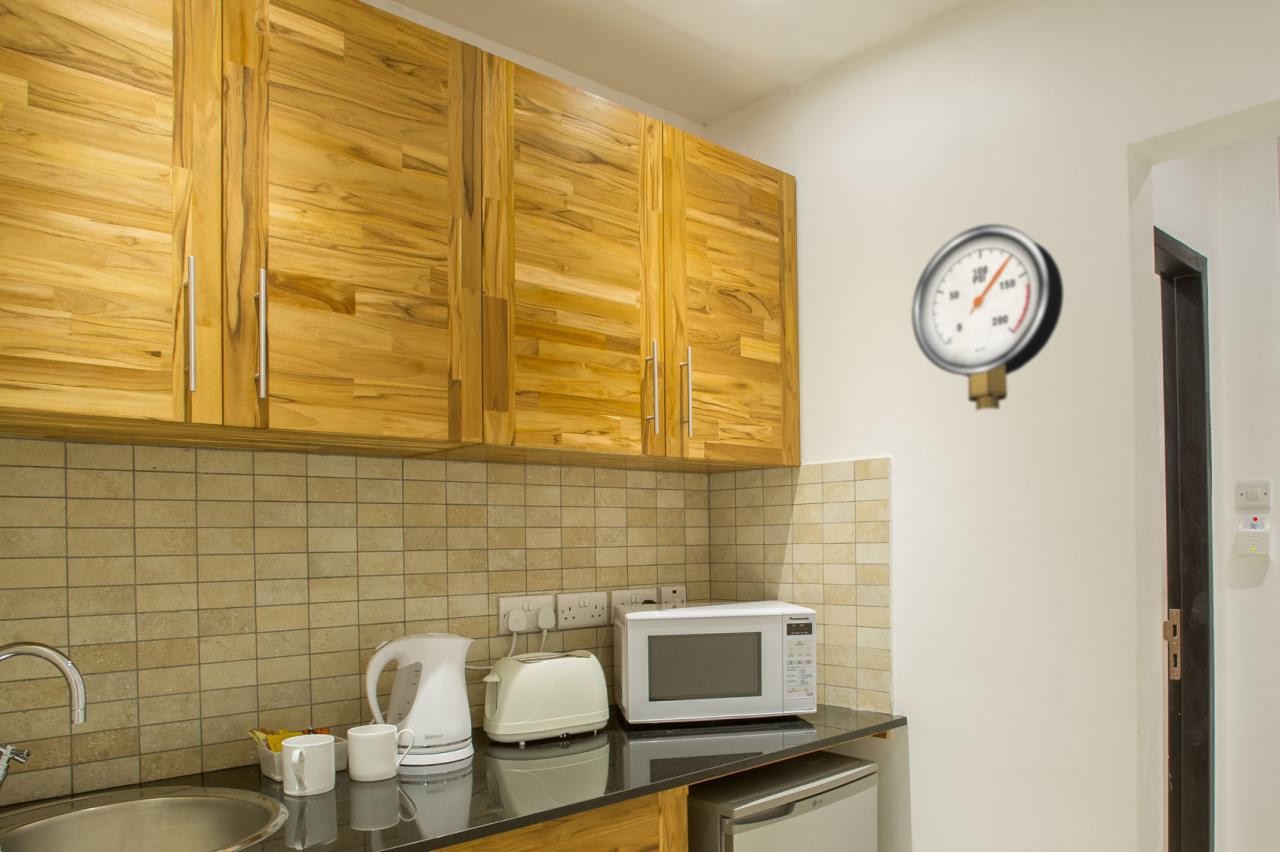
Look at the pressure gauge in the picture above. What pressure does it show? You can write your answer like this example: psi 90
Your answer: psi 130
